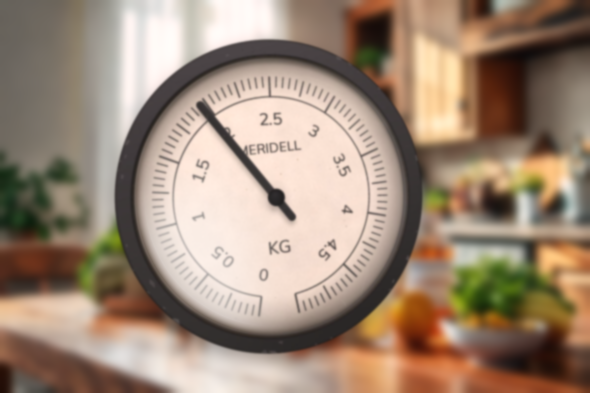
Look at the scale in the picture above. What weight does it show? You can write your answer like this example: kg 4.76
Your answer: kg 1.95
